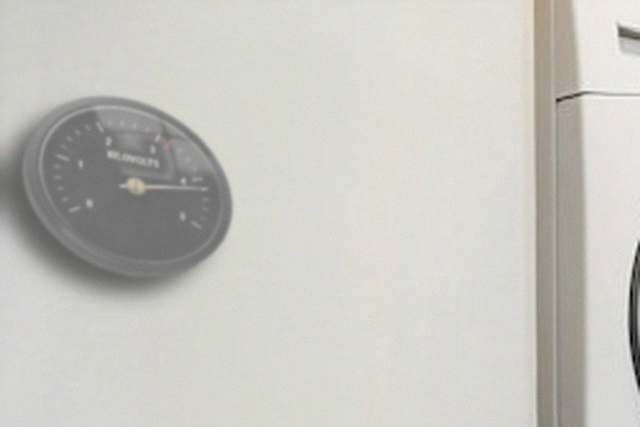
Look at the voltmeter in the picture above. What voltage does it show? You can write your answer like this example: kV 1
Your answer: kV 4.2
